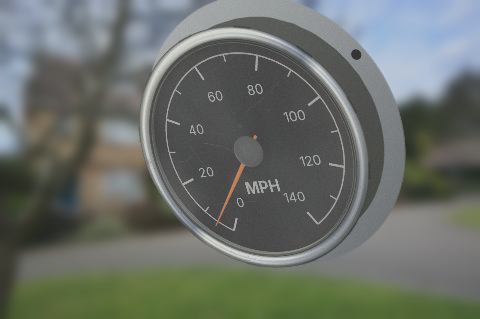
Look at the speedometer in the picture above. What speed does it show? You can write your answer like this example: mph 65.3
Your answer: mph 5
